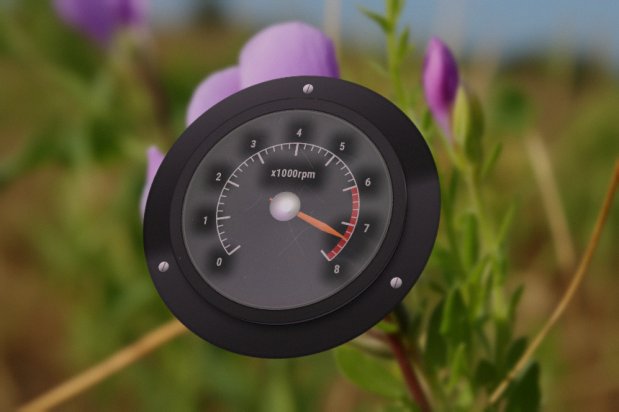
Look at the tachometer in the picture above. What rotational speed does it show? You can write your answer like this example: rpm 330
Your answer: rpm 7400
